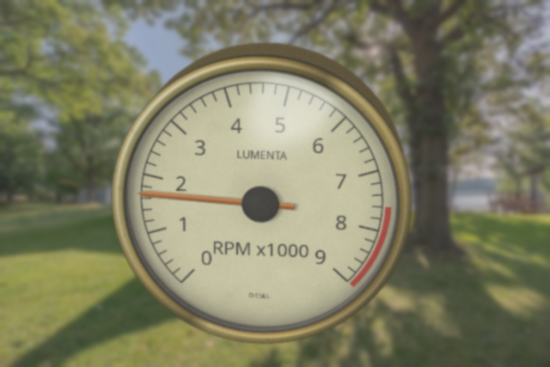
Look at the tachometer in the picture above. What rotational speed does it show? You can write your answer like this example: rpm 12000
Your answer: rpm 1700
